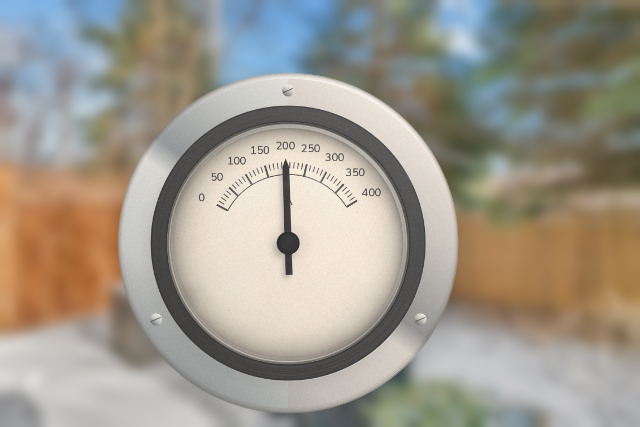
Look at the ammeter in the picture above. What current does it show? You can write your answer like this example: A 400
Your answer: A 200
